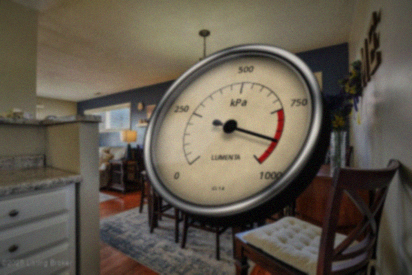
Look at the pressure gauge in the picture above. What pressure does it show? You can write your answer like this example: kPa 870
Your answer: kPa 900
